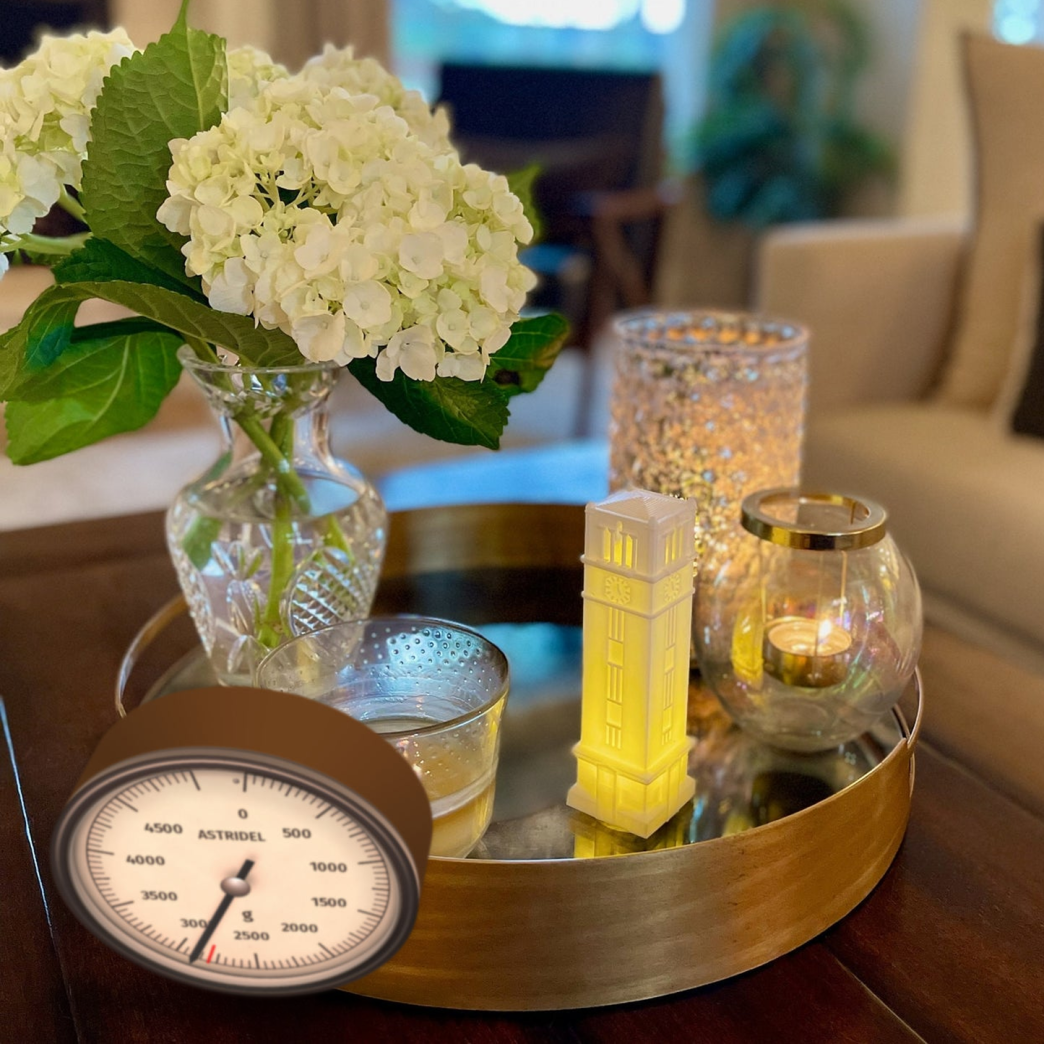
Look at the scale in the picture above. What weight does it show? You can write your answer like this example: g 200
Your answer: g 2900
